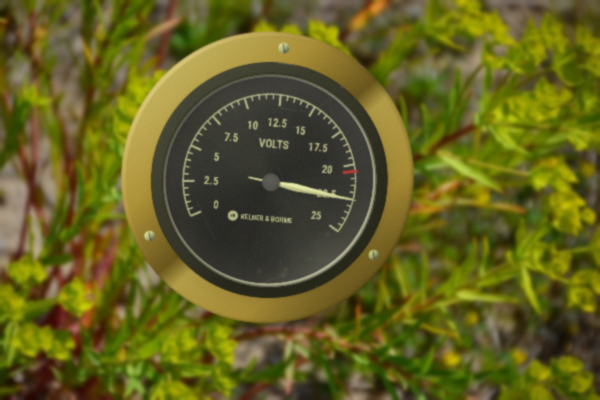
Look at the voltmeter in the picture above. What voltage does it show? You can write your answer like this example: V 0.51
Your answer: V 22.5
